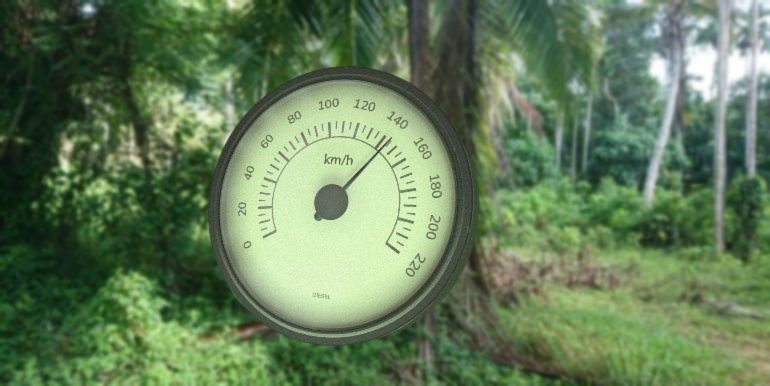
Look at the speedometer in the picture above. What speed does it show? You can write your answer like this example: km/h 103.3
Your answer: km/h 145
